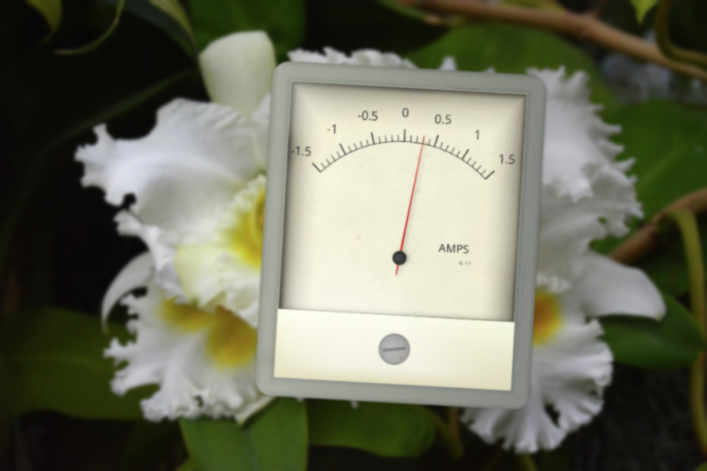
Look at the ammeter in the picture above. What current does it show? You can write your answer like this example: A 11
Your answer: A 0.3
